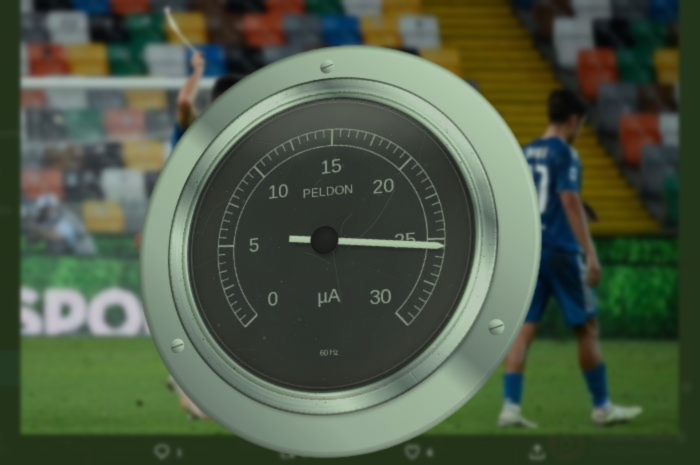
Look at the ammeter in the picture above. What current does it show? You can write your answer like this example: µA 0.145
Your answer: µA 25.5
